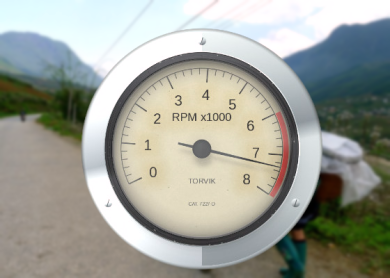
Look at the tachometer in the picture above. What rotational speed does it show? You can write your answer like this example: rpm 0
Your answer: rpm 7300
